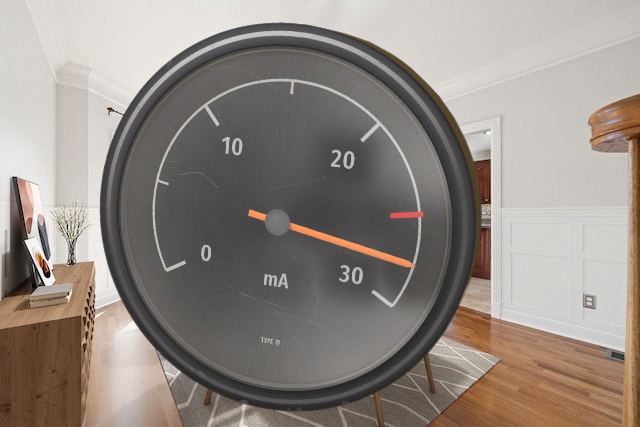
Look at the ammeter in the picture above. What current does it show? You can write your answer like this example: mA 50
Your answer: mA 27.5
